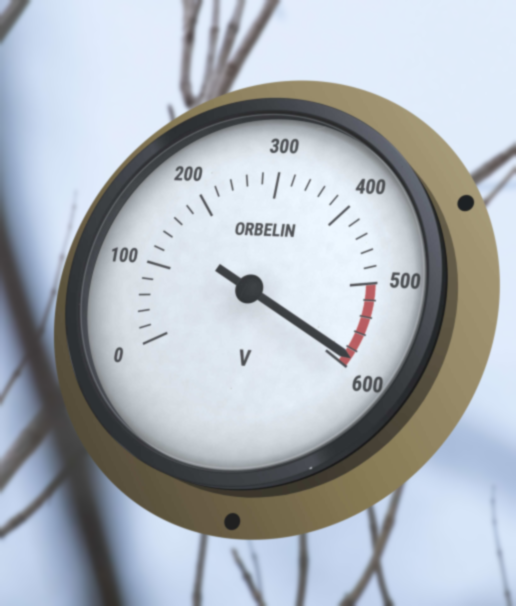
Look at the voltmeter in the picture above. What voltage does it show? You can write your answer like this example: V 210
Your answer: V 590
